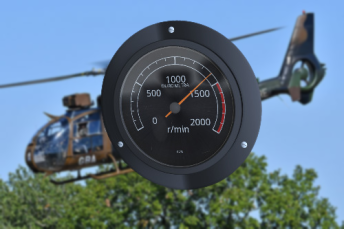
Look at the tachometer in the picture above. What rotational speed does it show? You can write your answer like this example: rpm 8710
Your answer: rpm 1400
